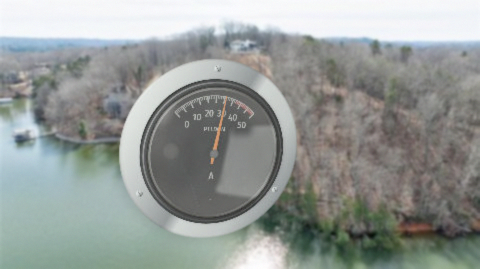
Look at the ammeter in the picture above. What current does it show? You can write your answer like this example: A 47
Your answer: A 30
